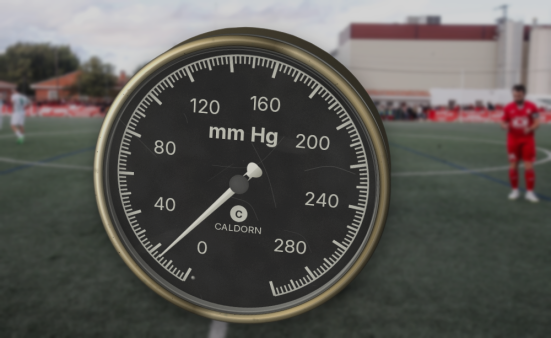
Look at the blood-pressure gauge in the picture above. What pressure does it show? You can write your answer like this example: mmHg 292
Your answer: mmHg 16
